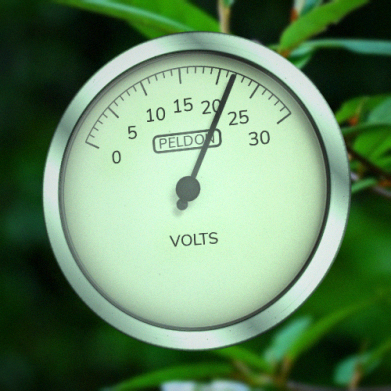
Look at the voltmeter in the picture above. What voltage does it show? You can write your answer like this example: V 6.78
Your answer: V 22
